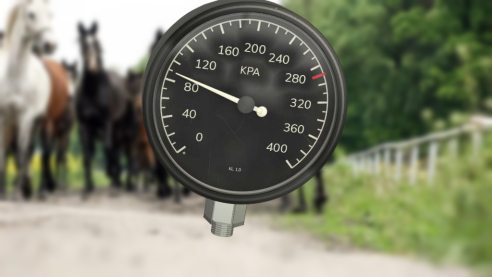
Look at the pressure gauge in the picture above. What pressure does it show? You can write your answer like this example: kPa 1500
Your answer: kPa 90
